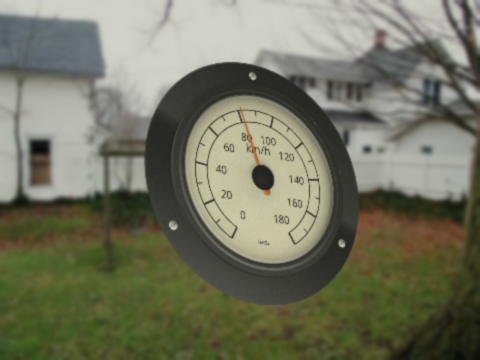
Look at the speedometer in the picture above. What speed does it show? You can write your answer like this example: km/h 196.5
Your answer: km/h 80
